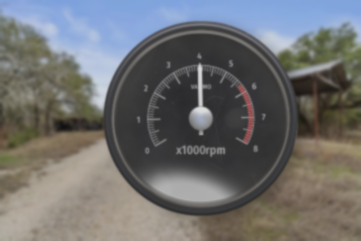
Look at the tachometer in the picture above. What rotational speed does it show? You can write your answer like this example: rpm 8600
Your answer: rpm 4000
